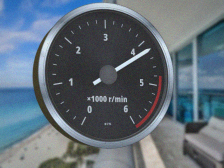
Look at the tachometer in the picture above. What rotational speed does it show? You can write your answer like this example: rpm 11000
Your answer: rpm 4200
